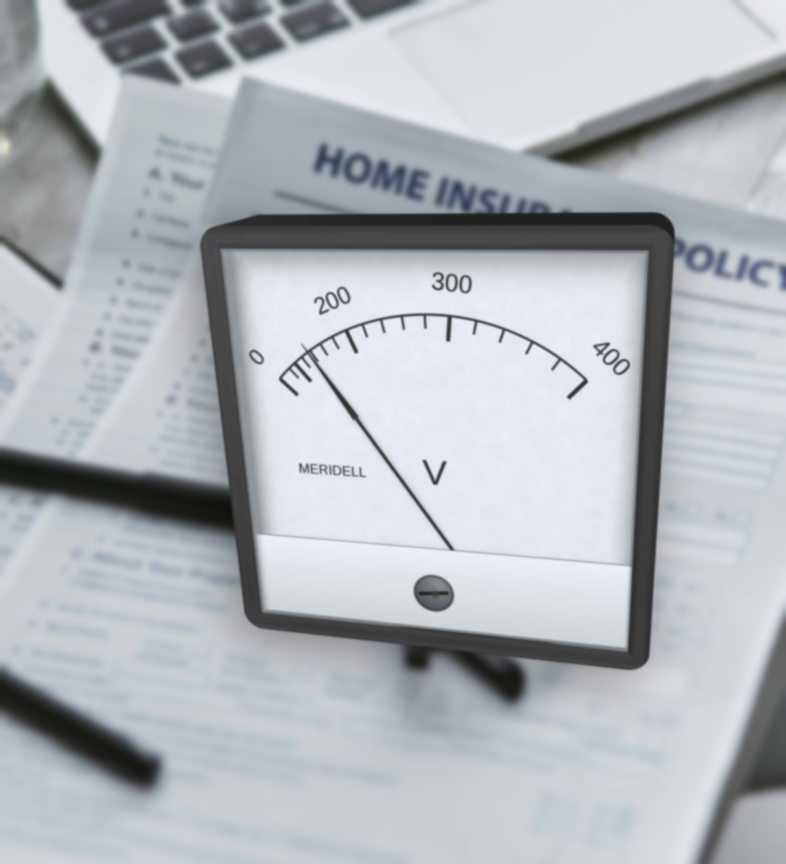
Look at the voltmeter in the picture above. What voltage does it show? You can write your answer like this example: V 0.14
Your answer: V 140
